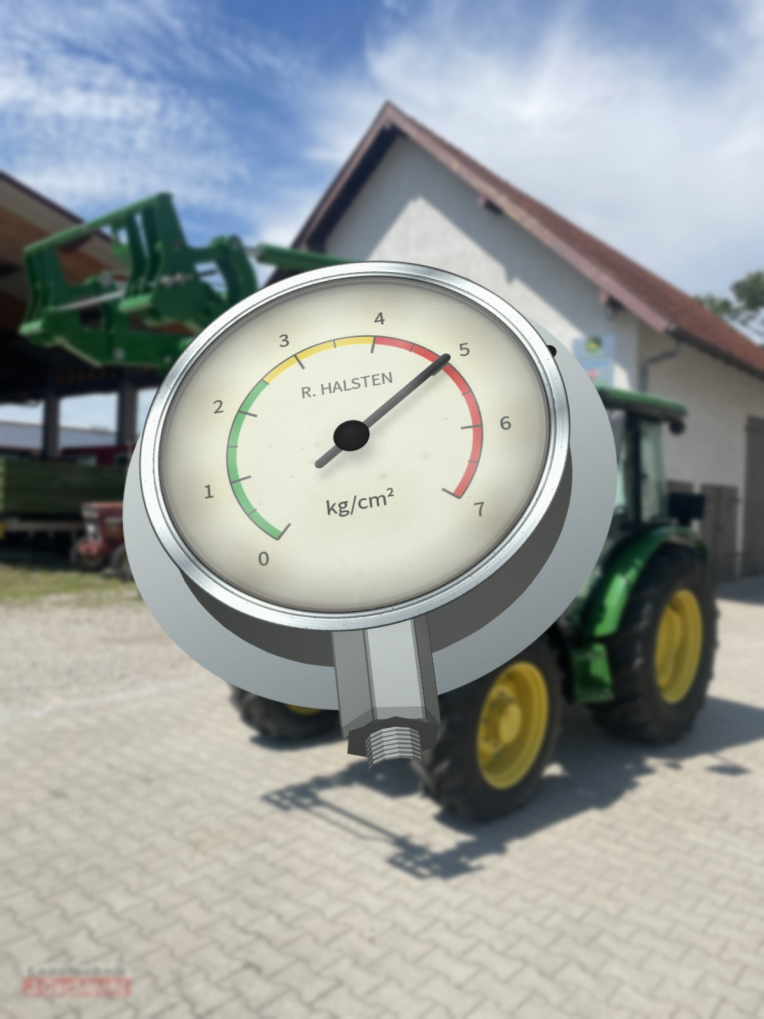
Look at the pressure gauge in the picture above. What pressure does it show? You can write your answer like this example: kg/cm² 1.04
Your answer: kg/cm² 5
